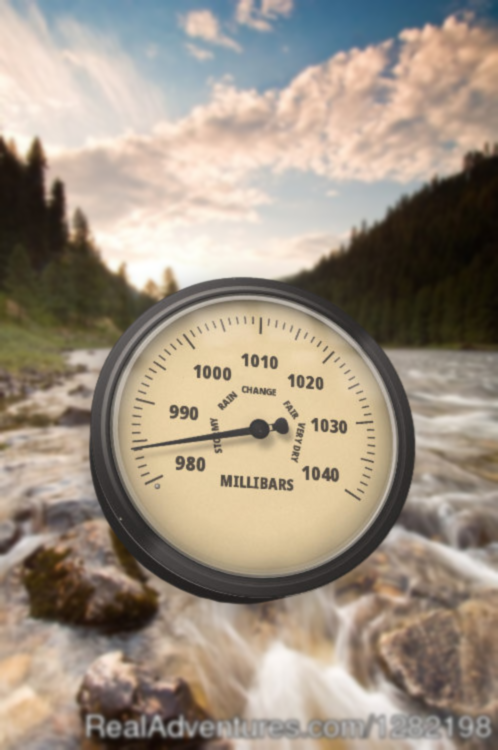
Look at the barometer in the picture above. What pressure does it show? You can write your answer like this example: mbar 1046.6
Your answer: mbar 984
